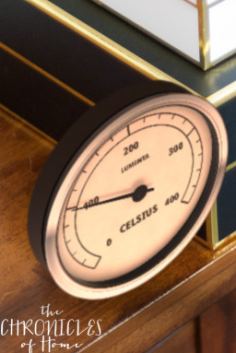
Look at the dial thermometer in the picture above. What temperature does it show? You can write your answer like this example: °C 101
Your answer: °C 100
